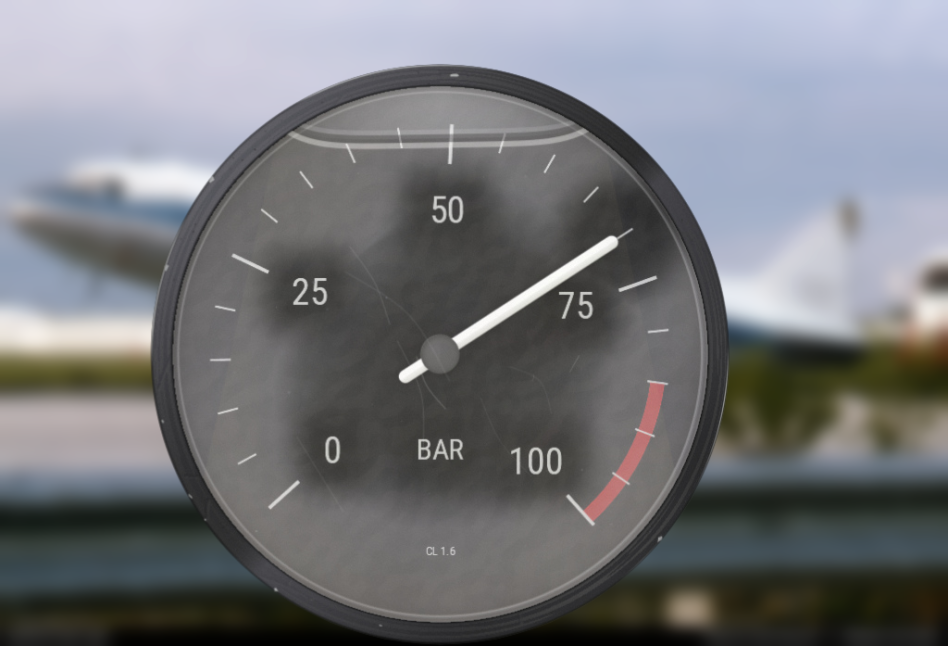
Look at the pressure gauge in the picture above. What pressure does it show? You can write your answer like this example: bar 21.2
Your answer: bar 70
